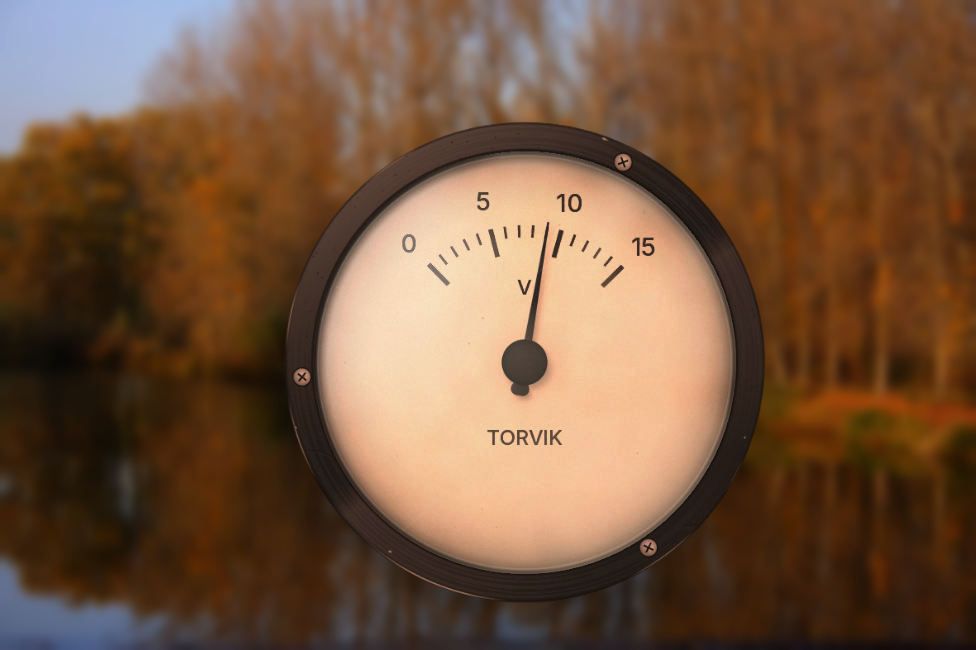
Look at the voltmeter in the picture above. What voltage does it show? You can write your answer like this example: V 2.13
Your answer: V 9
